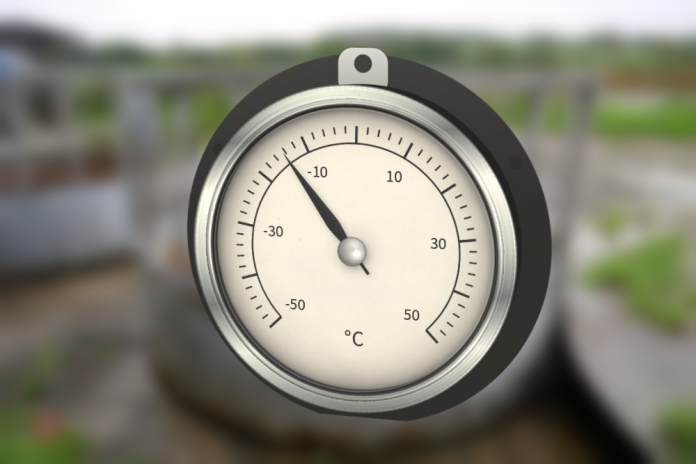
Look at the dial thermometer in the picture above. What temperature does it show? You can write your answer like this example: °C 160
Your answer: °C -14
